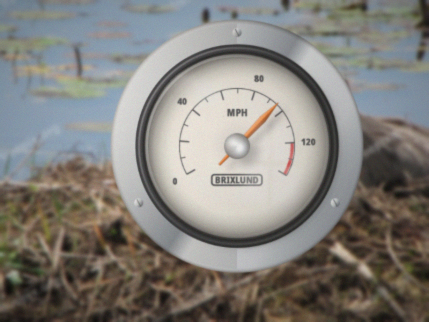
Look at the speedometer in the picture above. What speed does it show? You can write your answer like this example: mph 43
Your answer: mph 95
